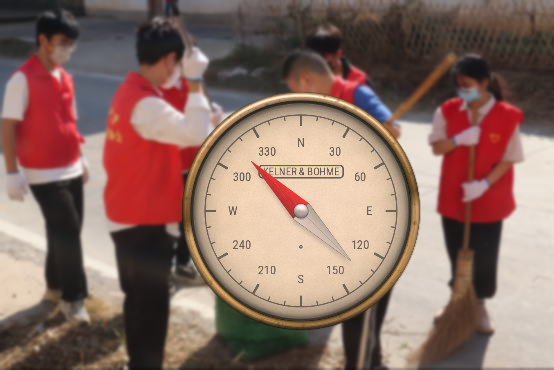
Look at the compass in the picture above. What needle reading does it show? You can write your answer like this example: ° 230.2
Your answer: ° 315
